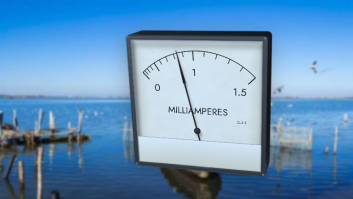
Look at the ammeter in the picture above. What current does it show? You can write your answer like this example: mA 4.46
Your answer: mA 0.85
